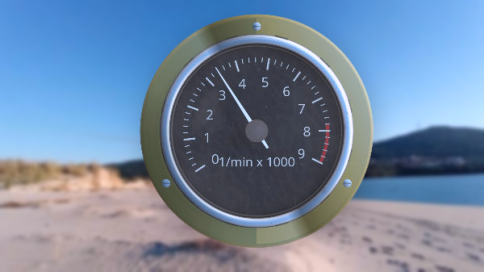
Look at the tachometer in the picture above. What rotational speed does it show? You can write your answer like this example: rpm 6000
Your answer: rpm 3400
